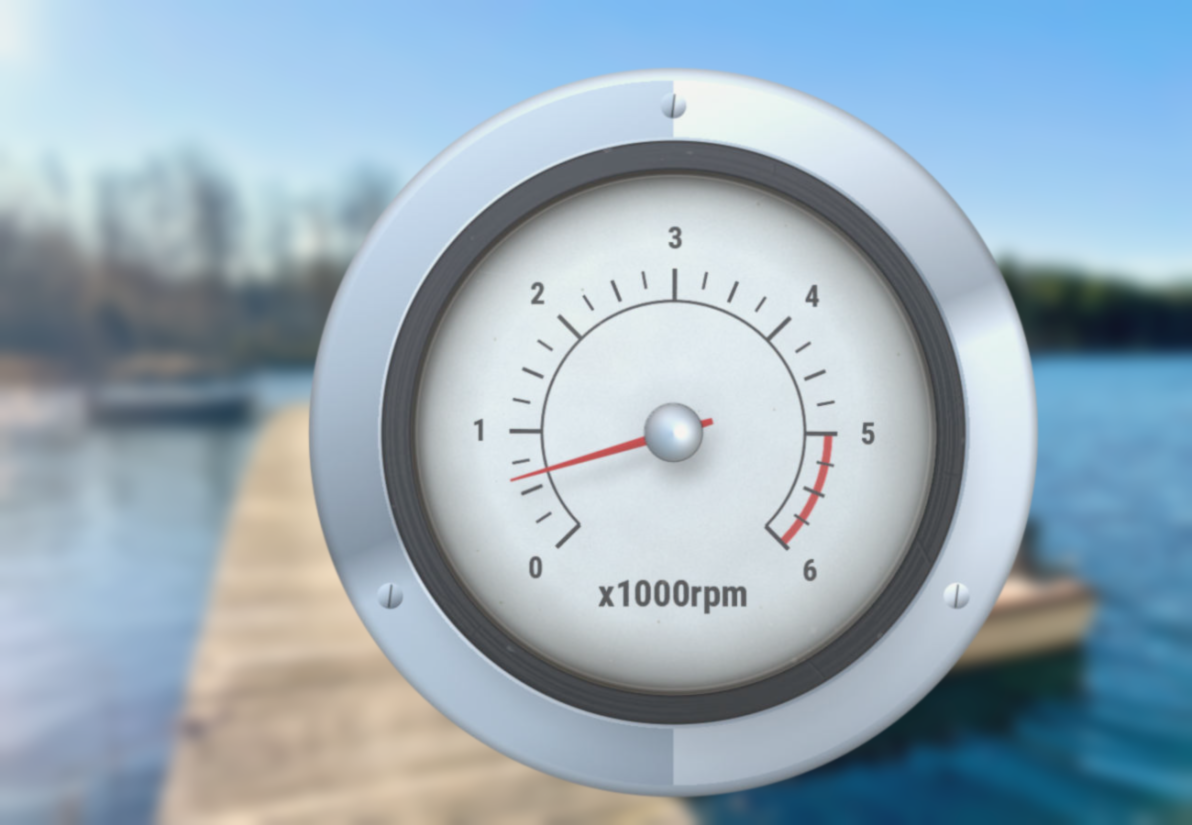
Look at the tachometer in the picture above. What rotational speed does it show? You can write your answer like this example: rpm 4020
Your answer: rpm 625
